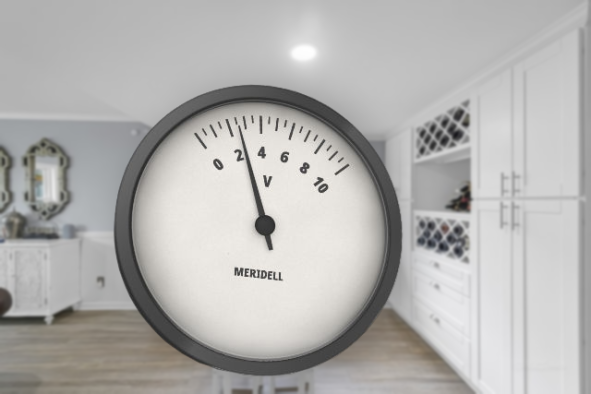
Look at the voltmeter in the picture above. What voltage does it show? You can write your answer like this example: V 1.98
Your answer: V 2.5
